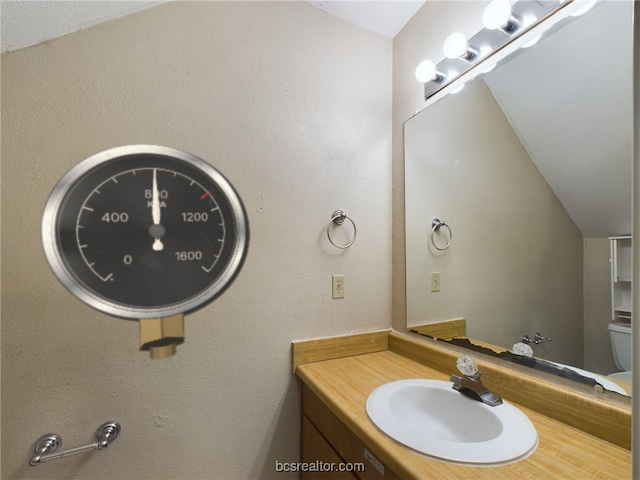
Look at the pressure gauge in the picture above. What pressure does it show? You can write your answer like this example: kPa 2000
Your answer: kPa 800
